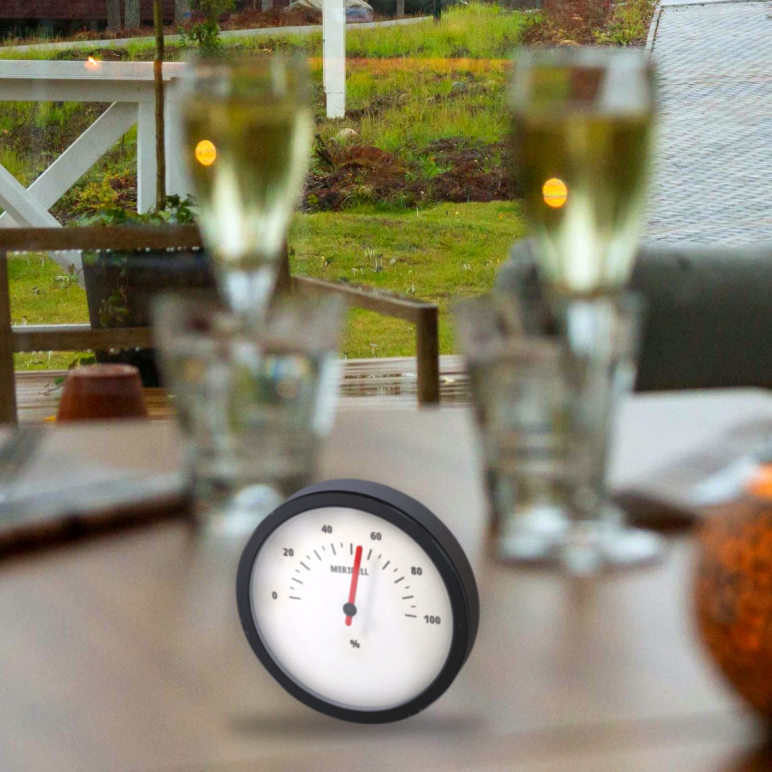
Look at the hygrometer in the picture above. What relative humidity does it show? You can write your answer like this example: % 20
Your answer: % 55
